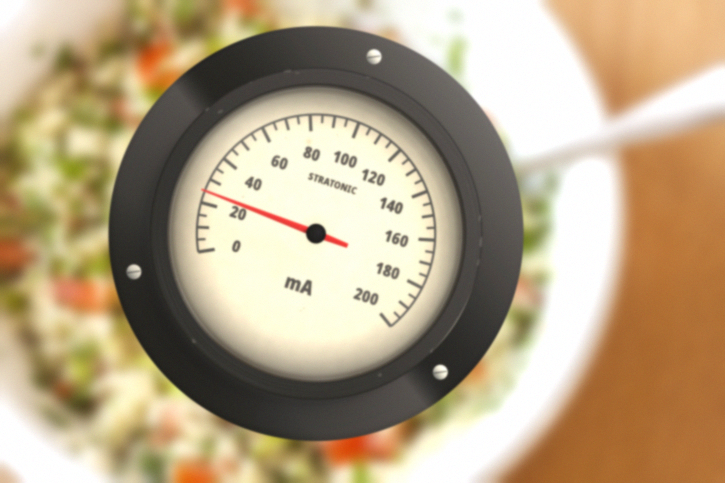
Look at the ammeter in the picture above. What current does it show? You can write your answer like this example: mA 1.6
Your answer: mA 25
